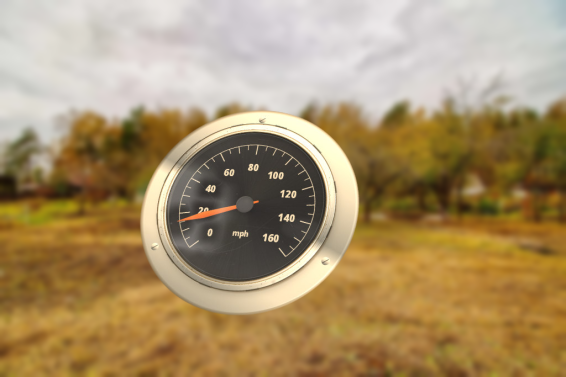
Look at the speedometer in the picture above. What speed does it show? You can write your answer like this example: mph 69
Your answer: mph 15
